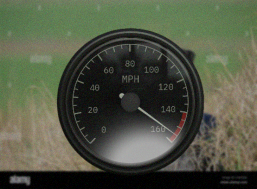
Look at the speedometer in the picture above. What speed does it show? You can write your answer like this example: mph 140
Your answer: mph 155
